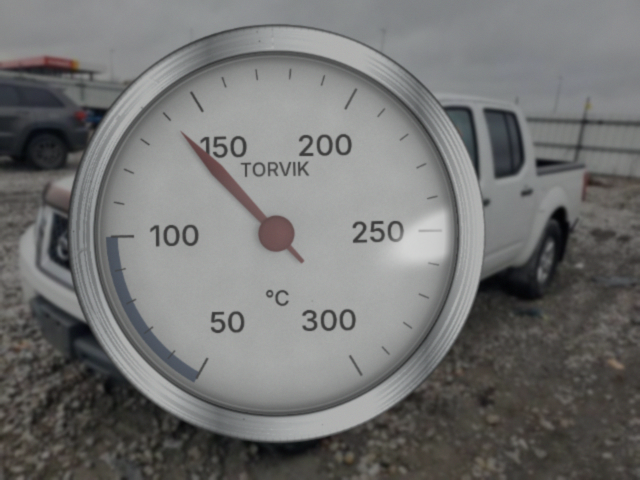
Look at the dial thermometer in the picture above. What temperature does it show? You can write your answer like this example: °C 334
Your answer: °C 140
